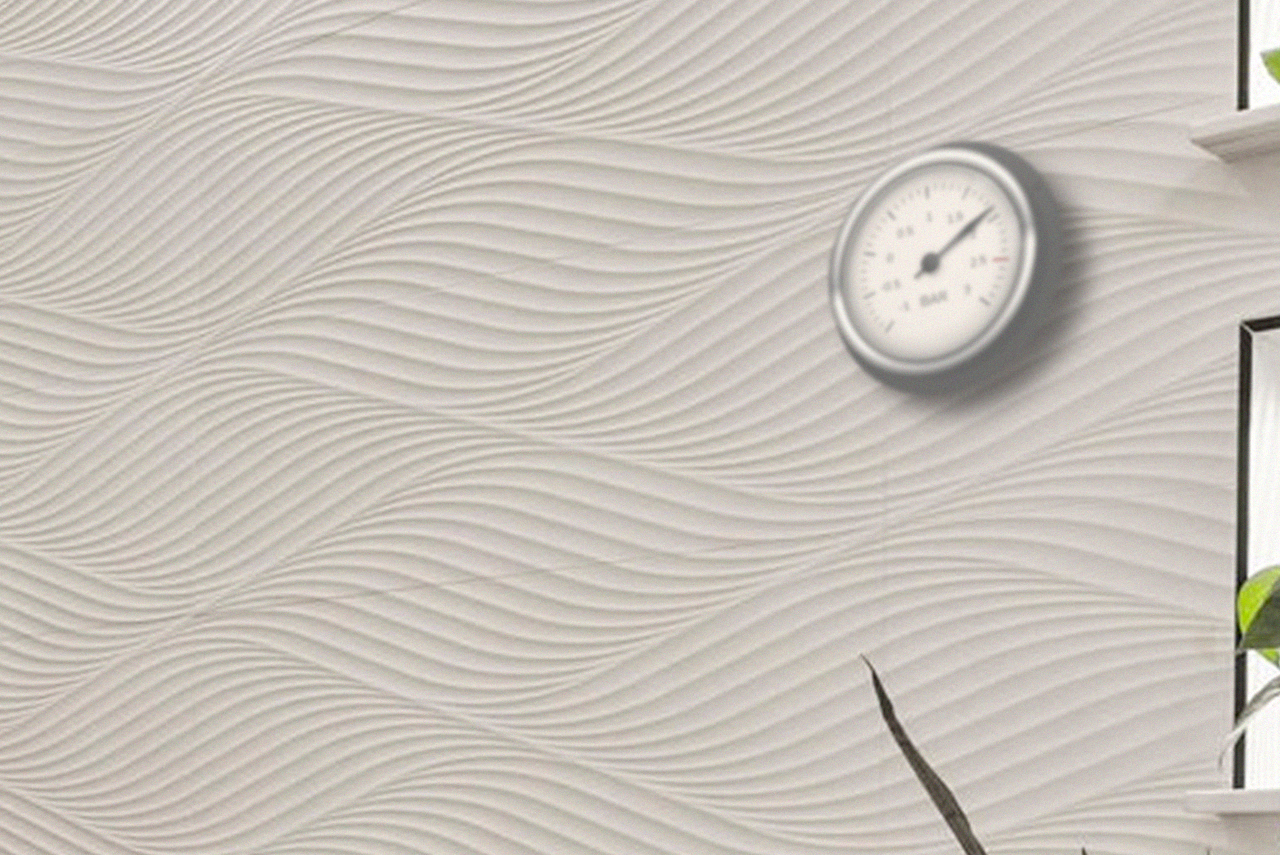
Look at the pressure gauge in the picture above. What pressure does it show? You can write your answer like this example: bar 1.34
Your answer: bar 1.9
